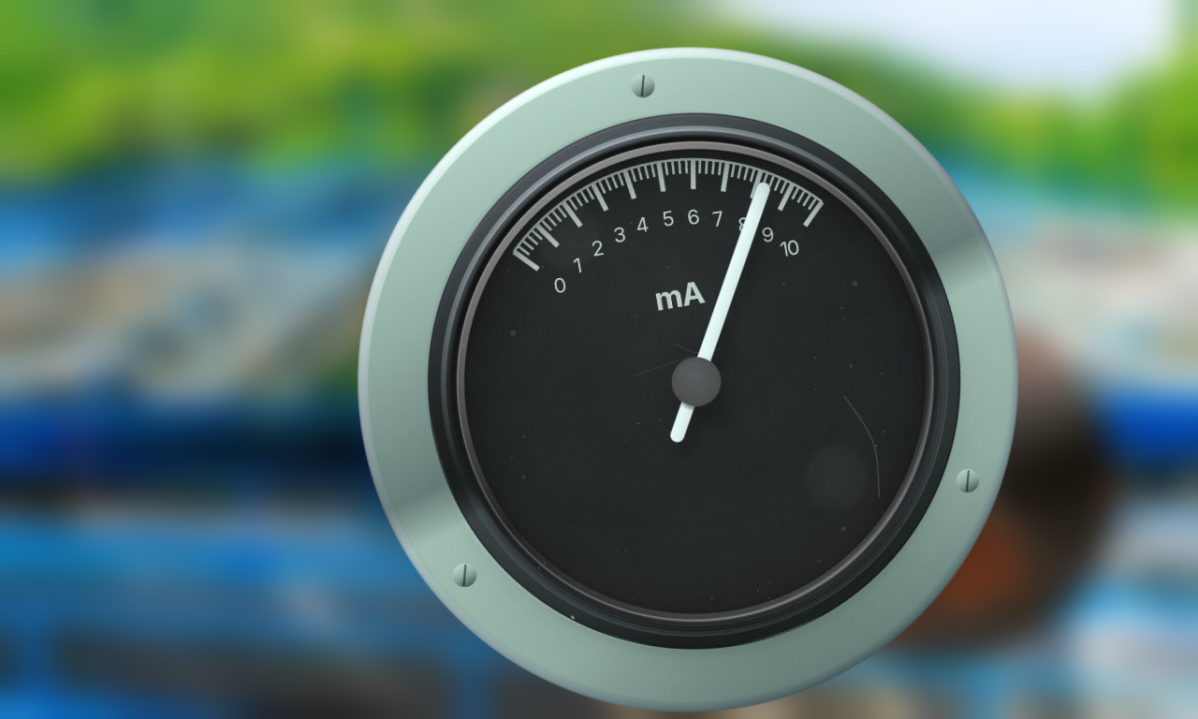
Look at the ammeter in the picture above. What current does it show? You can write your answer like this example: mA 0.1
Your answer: mA 8.2
